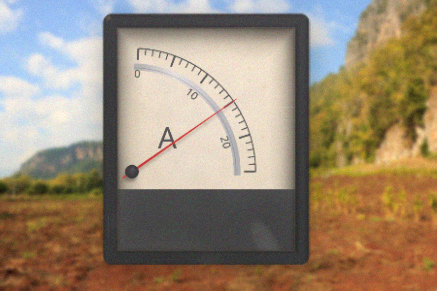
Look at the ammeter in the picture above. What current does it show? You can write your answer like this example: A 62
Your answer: A 15
